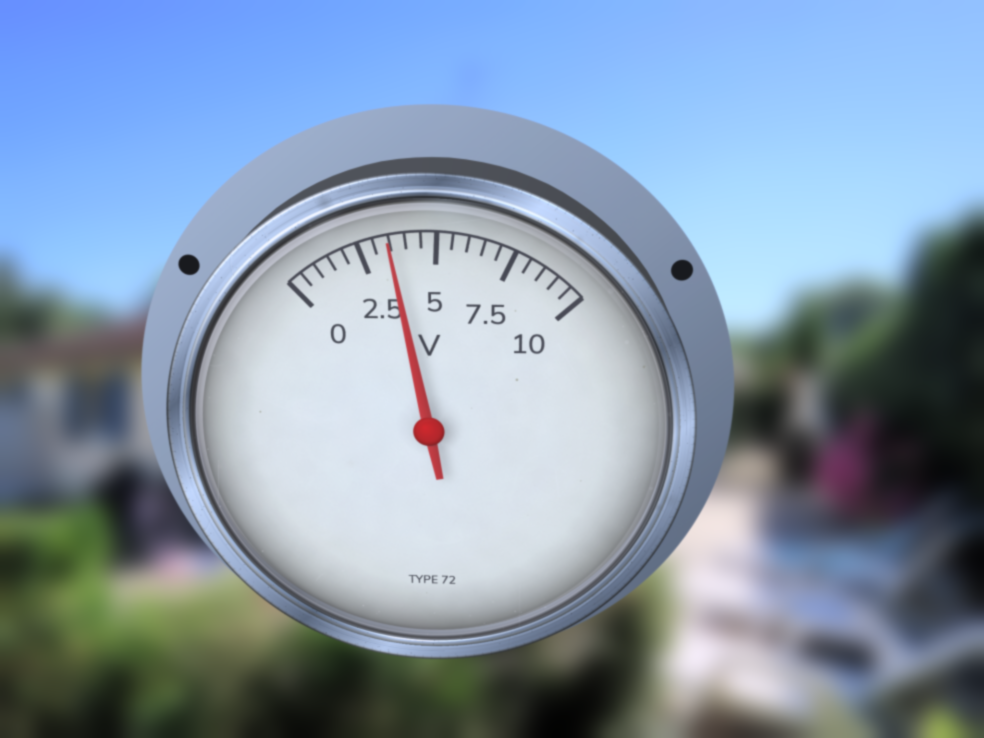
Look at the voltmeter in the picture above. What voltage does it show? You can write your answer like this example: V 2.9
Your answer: V 3.5
